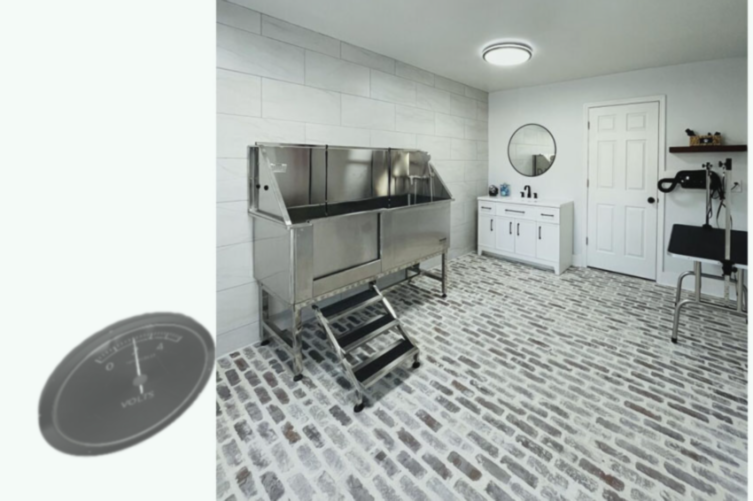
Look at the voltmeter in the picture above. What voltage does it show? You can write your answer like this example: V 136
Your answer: V 2
